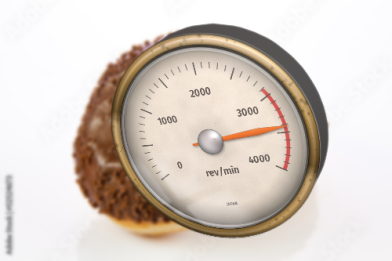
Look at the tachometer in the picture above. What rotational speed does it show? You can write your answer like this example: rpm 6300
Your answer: rpm 3400
